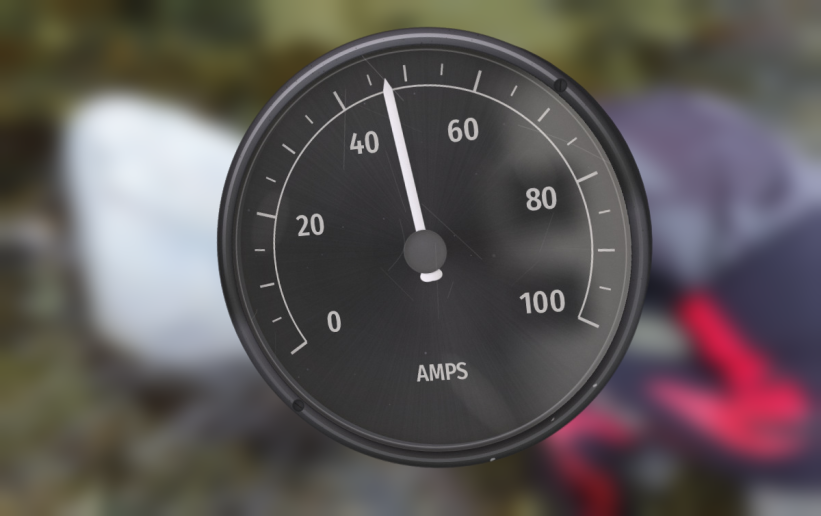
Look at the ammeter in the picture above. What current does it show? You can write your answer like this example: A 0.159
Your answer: A 47.5
